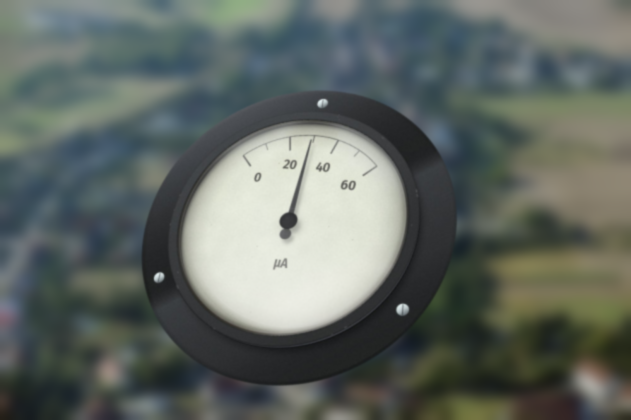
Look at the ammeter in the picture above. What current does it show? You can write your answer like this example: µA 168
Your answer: µA 30
